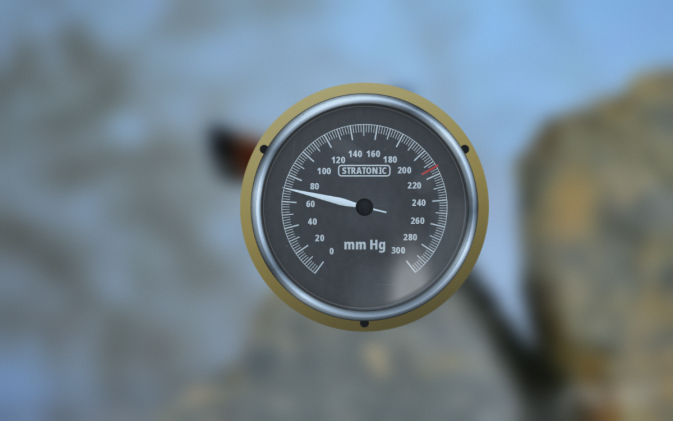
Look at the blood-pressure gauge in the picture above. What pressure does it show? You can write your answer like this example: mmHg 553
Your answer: mmHg 70
